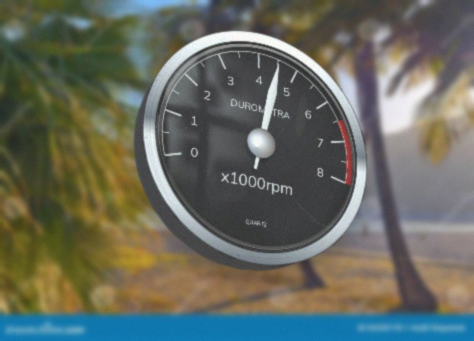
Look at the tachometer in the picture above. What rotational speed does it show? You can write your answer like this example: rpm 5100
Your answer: rpm 4500
